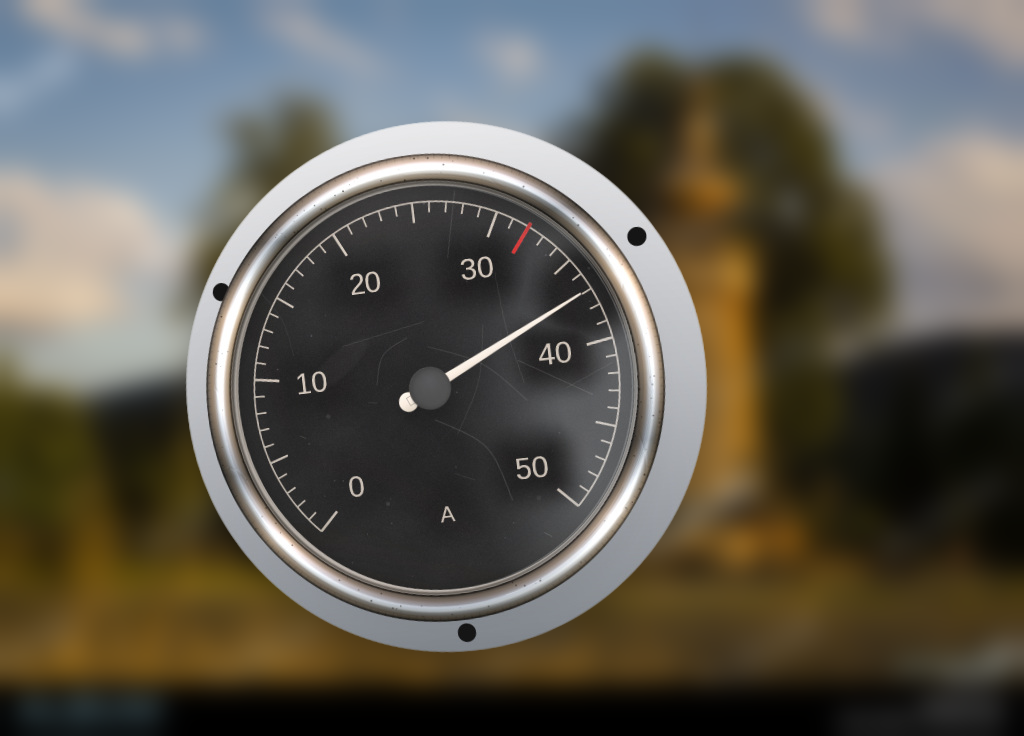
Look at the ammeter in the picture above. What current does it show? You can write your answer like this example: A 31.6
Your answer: A 37
